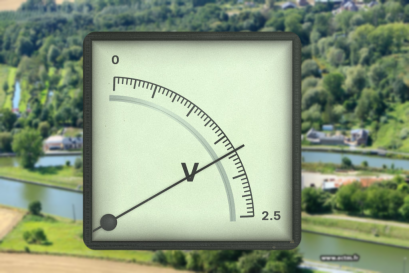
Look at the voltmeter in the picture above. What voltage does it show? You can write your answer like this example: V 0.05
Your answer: V 1.7
